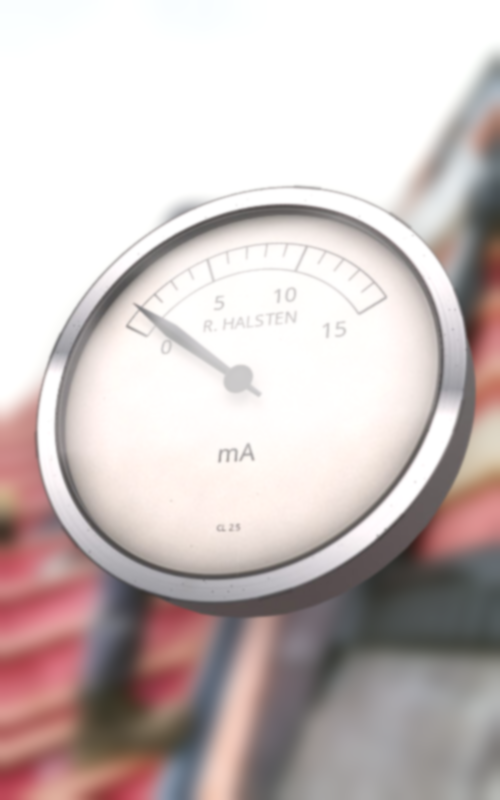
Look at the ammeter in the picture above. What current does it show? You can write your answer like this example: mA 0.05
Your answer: mA 1
